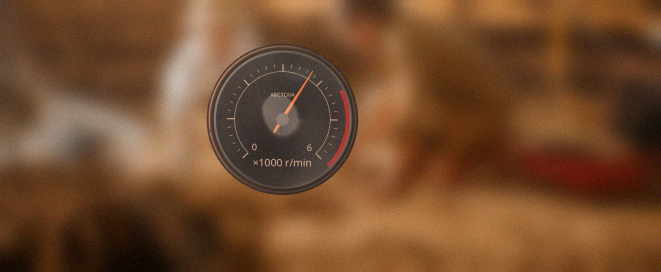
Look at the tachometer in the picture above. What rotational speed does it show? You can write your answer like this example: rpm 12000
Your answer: rpm 3700
